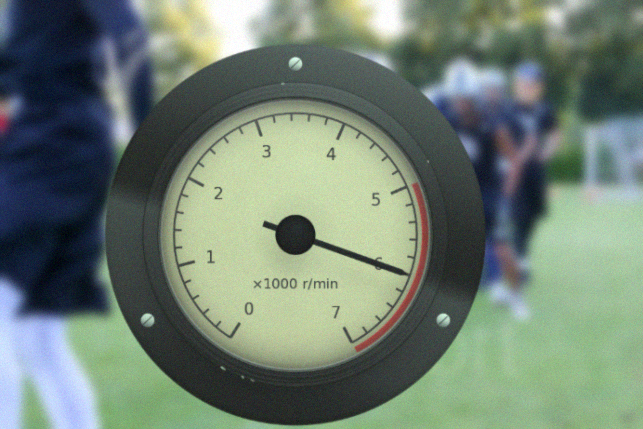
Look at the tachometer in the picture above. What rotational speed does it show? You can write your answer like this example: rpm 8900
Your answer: rpm 6000
